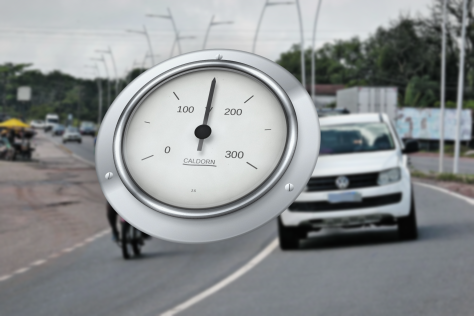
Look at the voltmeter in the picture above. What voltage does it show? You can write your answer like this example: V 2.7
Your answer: V 150
